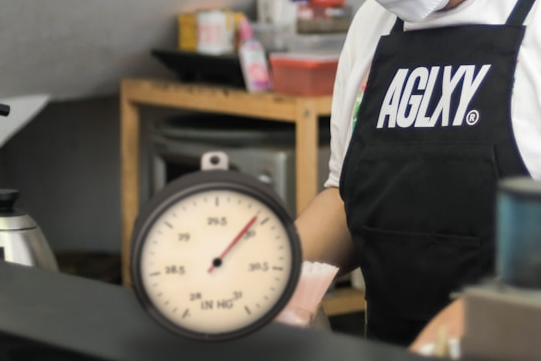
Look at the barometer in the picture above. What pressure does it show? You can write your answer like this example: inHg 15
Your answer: inHg 29.9
